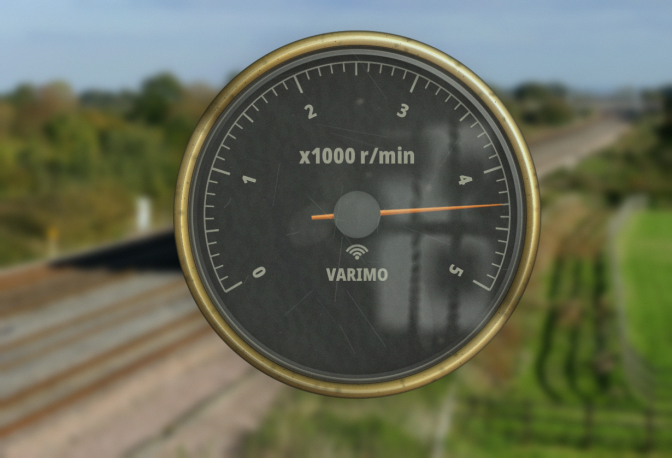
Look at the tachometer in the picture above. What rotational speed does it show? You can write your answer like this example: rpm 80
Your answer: rpm 4300
